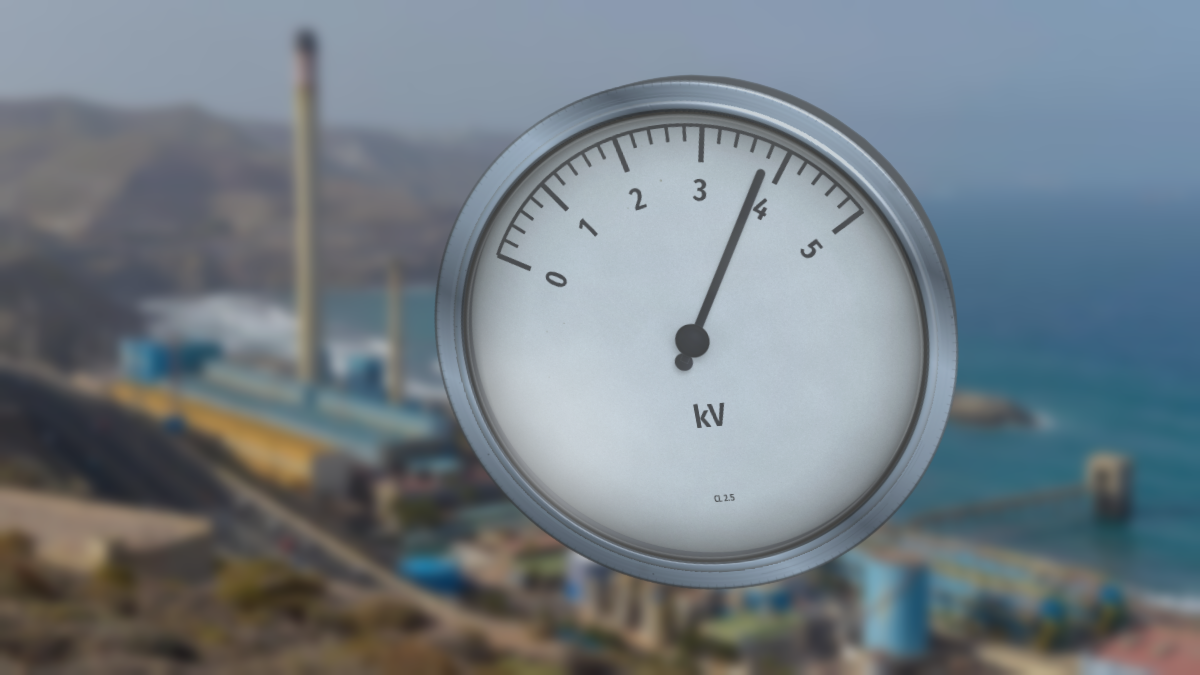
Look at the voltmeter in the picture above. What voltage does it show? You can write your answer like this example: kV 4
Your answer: kV 3.8
